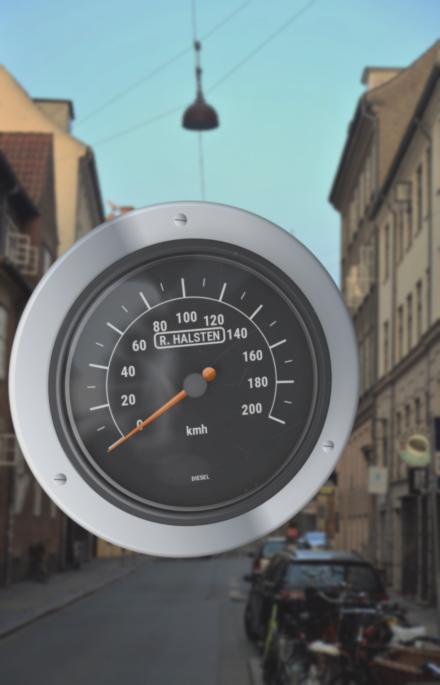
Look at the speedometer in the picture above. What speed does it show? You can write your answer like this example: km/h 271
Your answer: km/h 0
